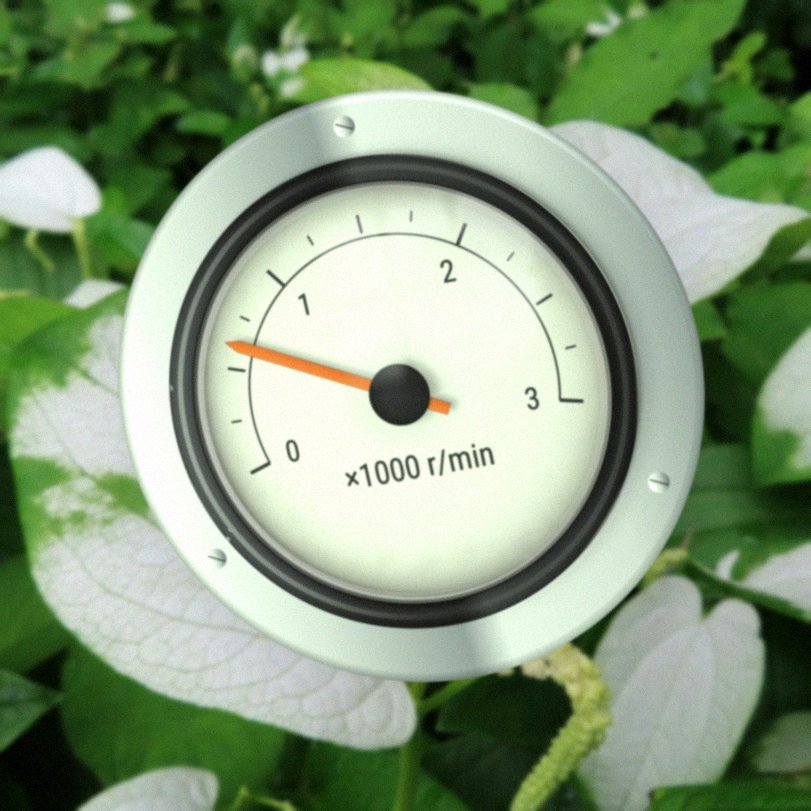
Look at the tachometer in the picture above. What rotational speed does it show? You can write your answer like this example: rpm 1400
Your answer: rpm 625
